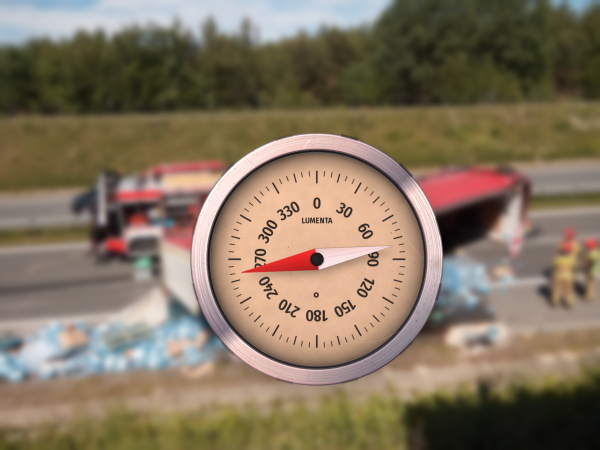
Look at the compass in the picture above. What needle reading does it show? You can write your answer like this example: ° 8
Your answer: ° 260
